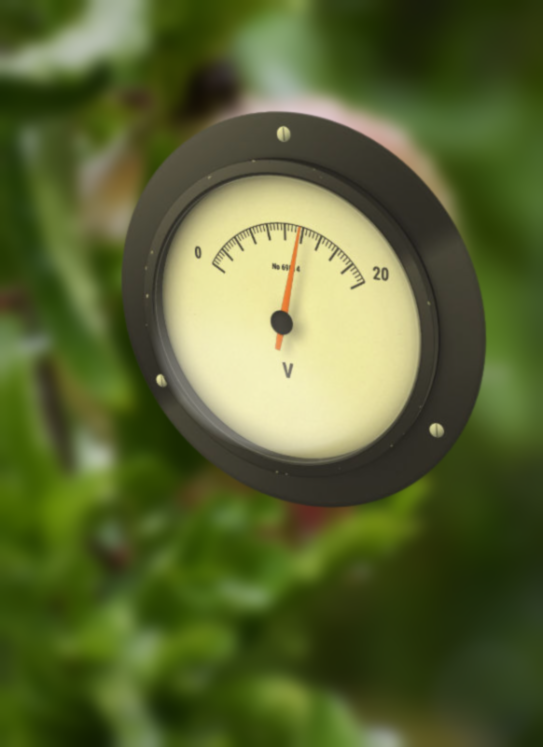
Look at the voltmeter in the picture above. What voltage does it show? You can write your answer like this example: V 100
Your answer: V 12
